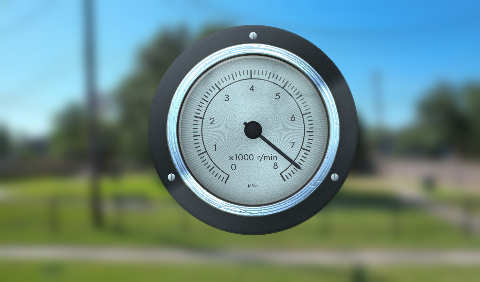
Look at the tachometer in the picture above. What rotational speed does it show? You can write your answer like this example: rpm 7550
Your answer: rpm 7500
